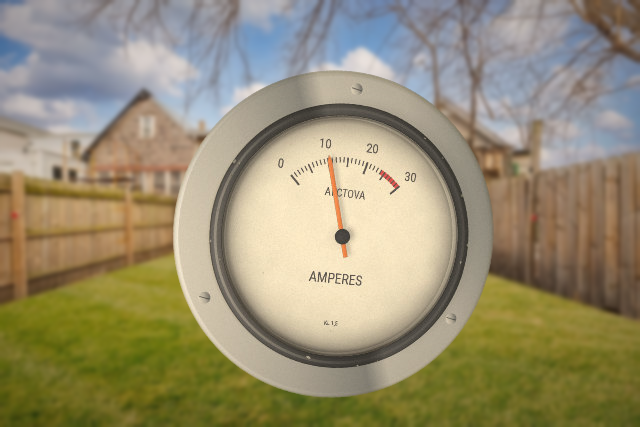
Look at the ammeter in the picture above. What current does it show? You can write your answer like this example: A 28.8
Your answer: A 10
